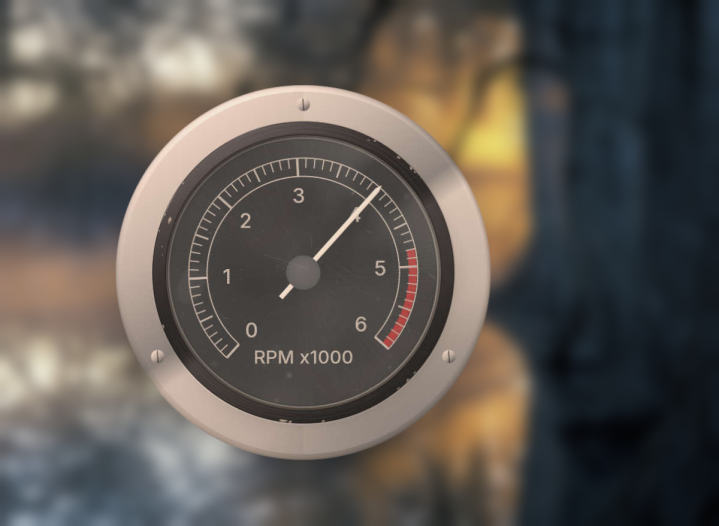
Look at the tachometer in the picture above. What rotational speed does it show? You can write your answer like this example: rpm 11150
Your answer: rpm 4000
